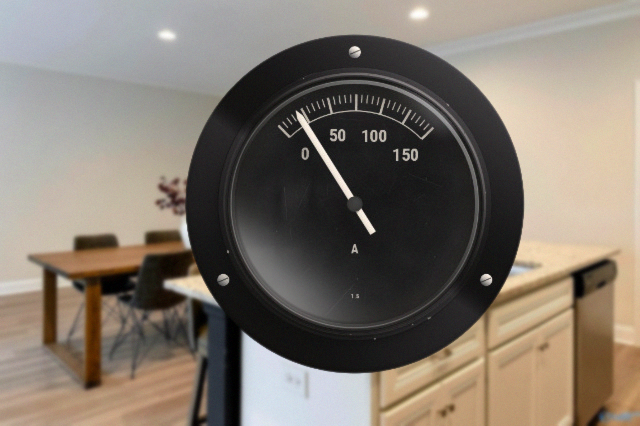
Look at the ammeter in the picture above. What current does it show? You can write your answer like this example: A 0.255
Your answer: A 20
